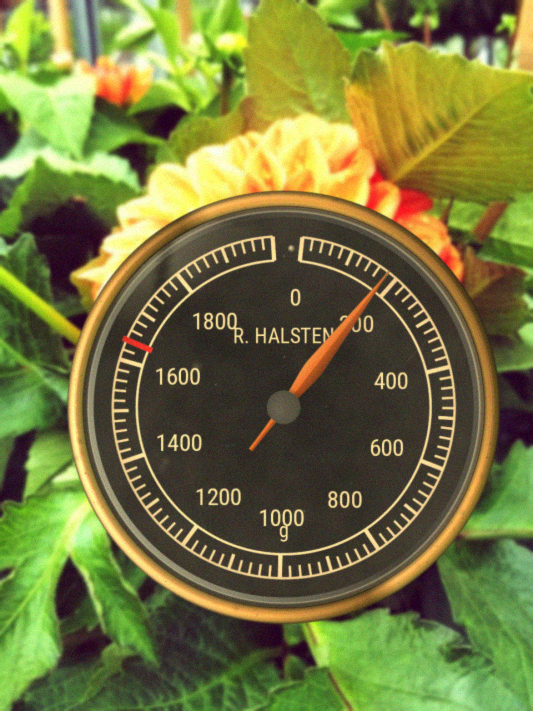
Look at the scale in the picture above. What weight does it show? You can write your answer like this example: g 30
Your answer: g 180
